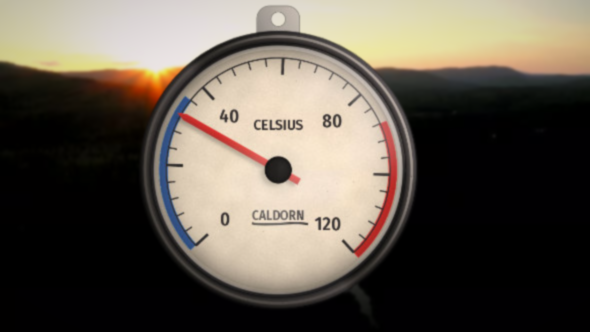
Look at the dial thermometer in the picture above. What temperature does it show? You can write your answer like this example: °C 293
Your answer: °C 32
